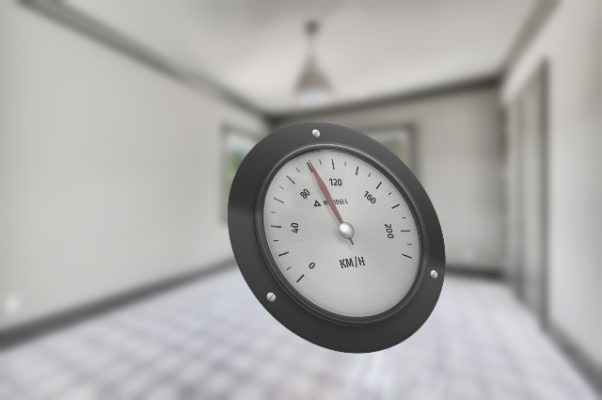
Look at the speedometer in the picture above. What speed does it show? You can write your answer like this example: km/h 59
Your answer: km/h 100
